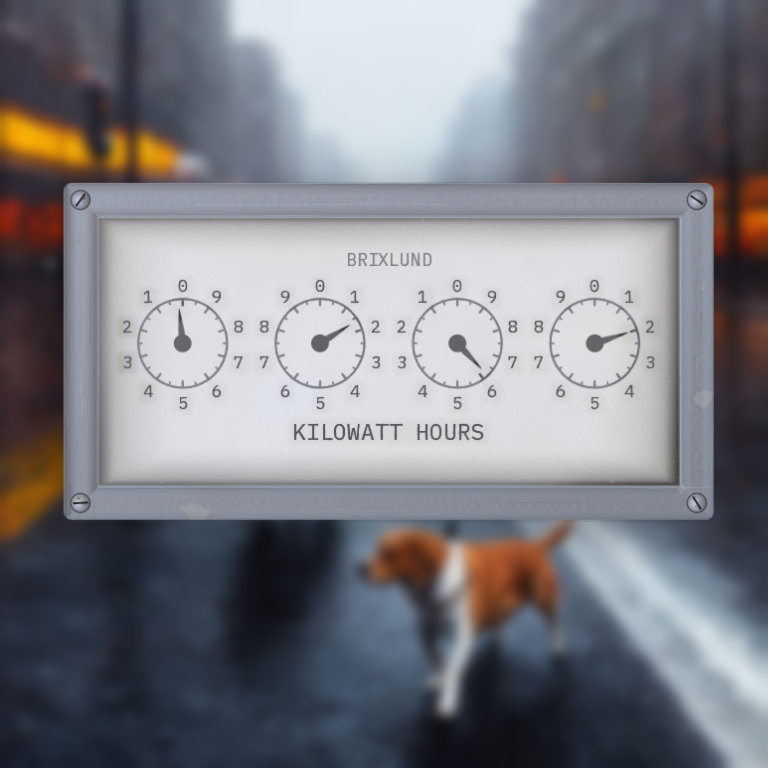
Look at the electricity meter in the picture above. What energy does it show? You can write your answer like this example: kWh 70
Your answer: kWh 162
